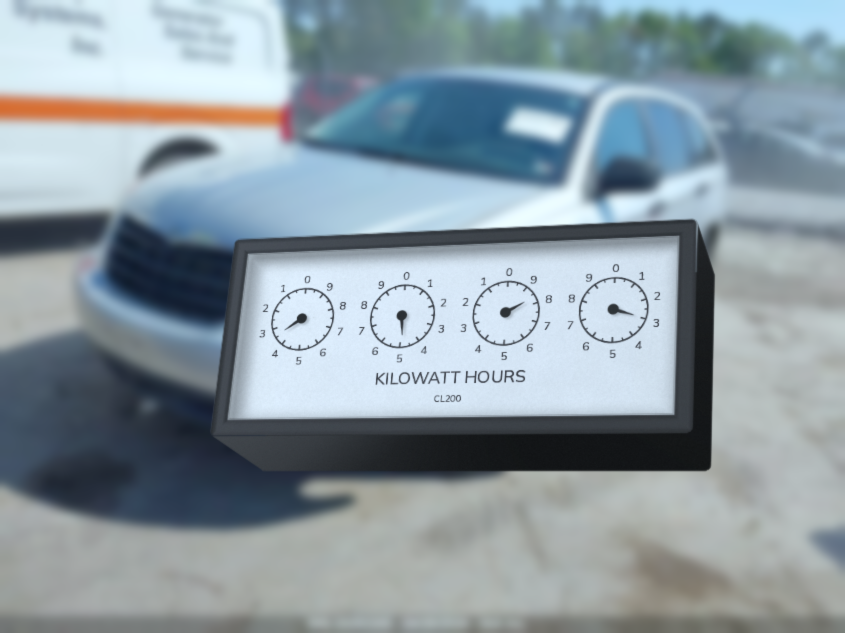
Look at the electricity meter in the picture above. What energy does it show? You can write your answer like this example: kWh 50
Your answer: kWh 3483
